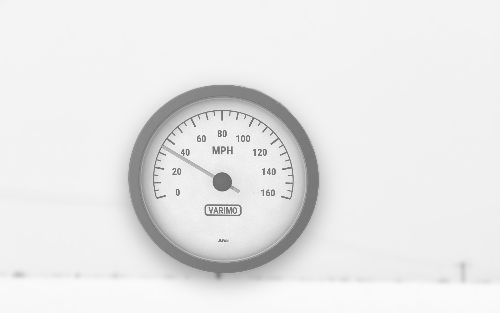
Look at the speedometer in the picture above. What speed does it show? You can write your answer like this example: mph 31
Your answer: mph 35
